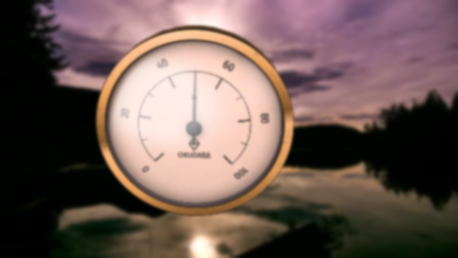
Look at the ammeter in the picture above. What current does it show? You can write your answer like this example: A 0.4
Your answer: A 50
